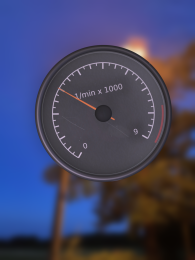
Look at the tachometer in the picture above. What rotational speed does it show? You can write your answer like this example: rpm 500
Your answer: rpm 3000
